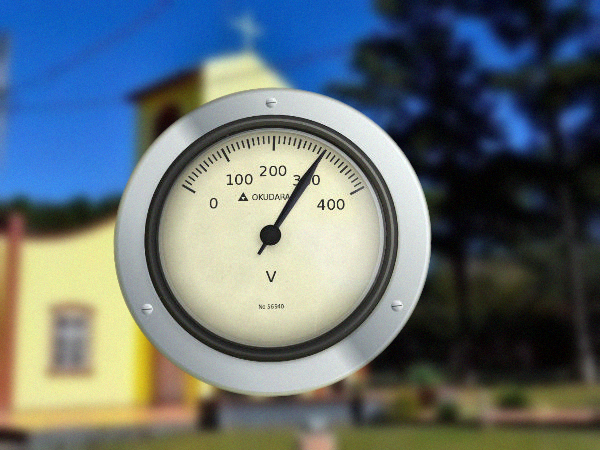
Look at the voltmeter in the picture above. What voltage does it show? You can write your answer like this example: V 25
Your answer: V 300
